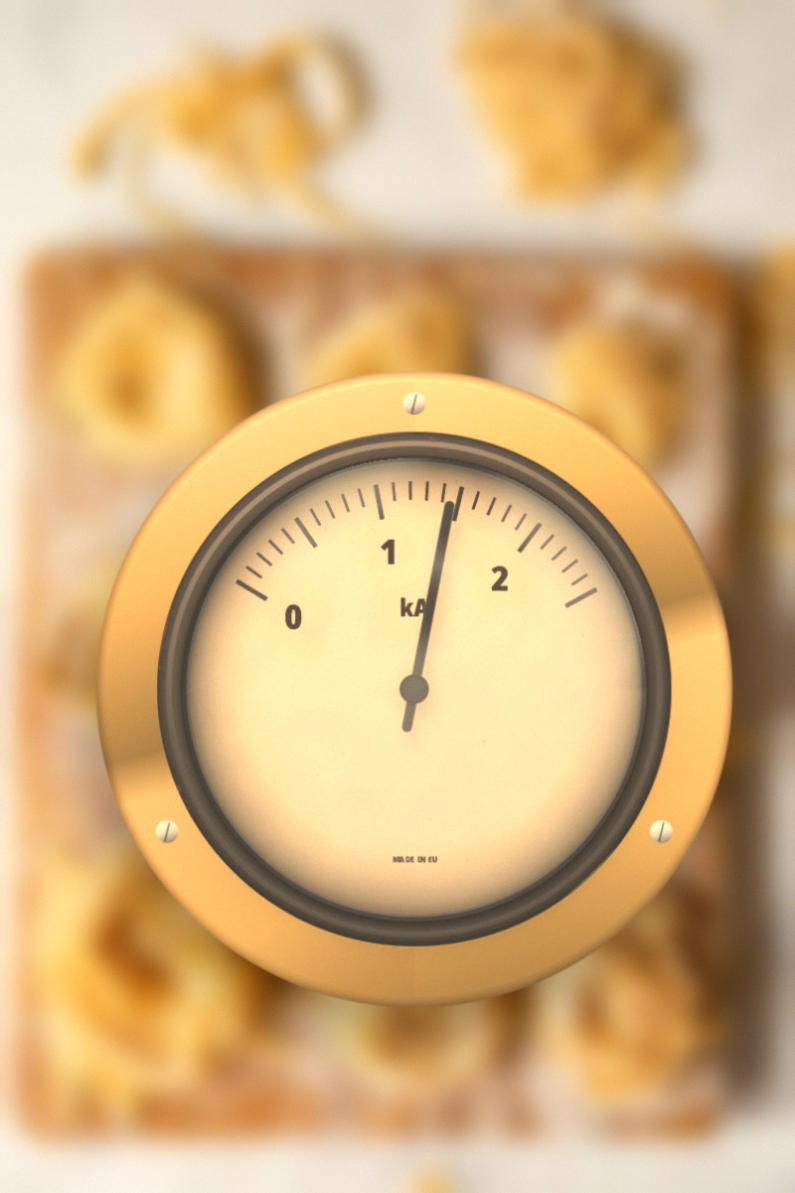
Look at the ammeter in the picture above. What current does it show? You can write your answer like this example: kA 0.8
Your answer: kA 1.45
